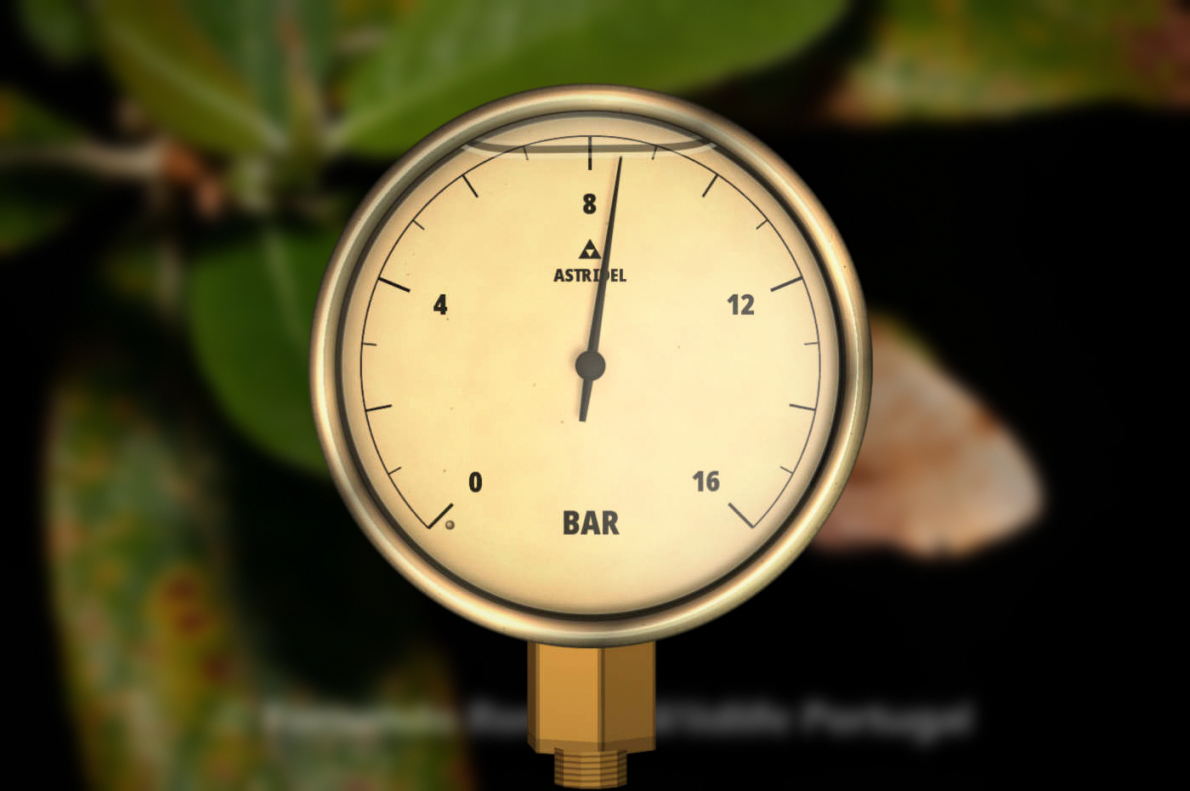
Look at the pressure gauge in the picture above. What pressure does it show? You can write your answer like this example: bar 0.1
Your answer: bar 8.5
